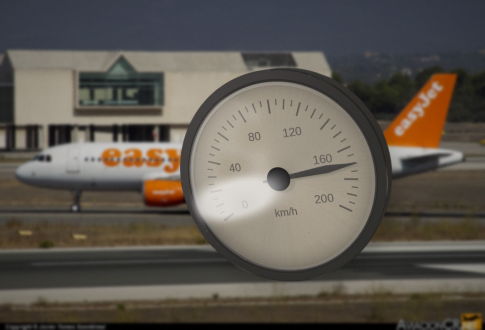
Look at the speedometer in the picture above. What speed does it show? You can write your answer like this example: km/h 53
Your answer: km/h 170
